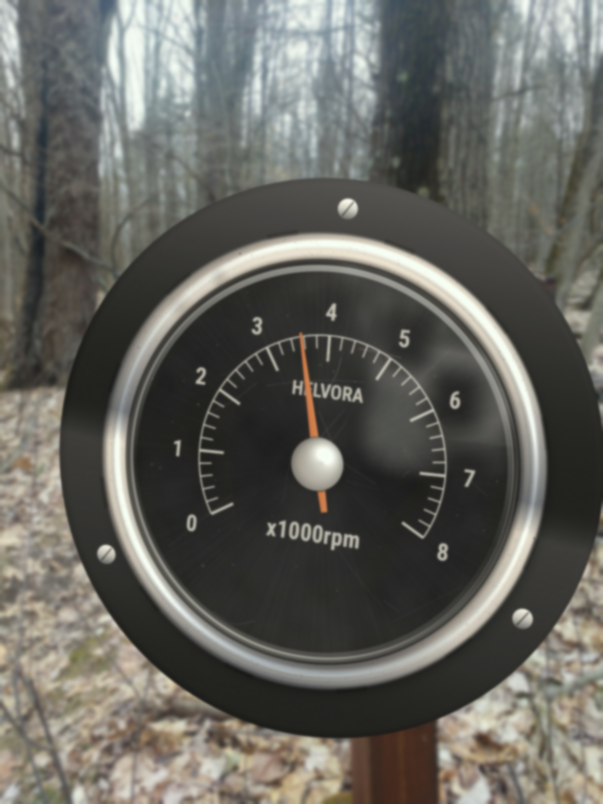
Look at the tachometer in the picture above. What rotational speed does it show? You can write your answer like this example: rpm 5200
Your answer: rpm 3600
